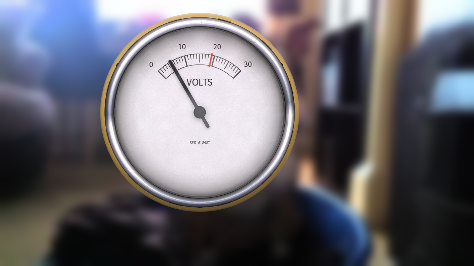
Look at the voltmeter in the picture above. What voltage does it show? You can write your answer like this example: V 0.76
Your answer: V 5
